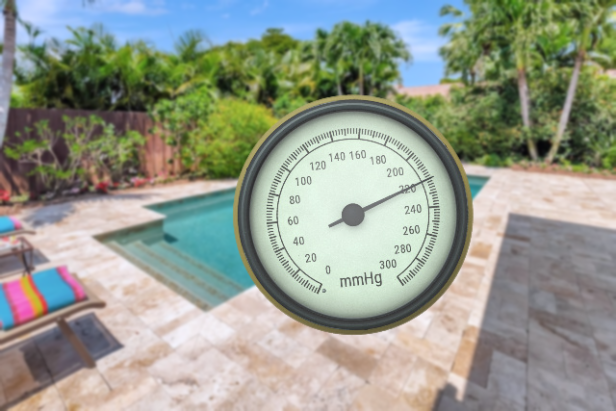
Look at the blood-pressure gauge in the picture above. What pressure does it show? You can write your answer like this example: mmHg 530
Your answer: mmHg 220
